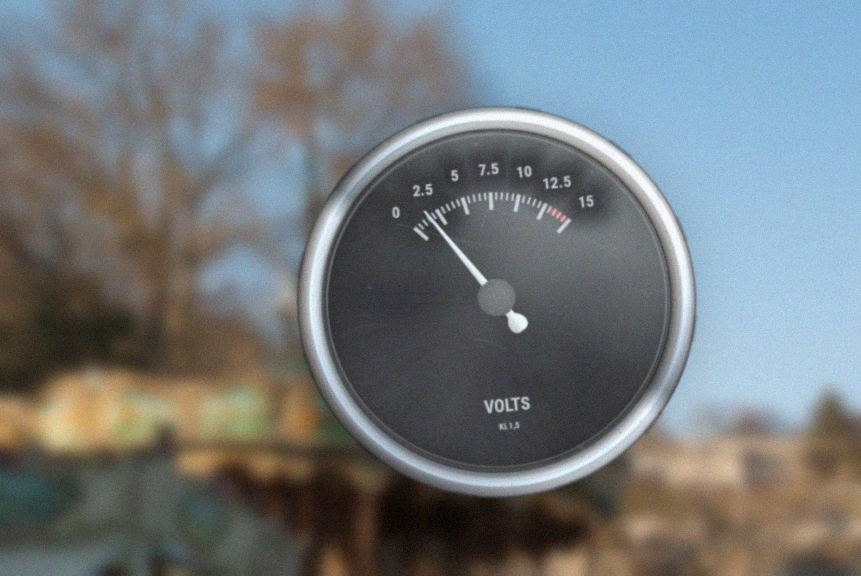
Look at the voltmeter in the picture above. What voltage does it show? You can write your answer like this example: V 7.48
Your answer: V 1.5
